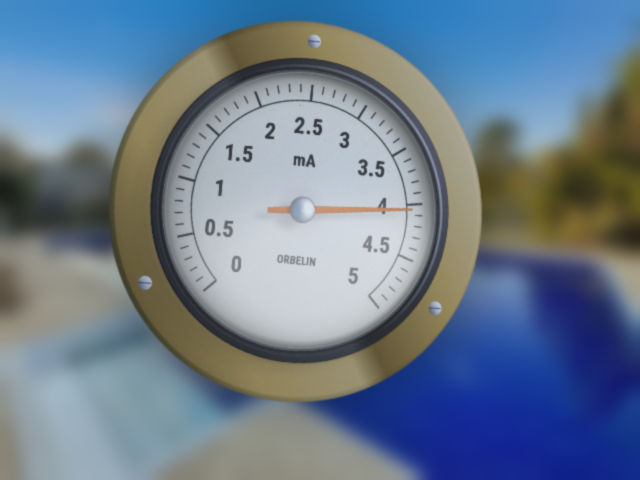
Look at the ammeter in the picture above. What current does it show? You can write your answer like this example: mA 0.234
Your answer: mA 4.05
